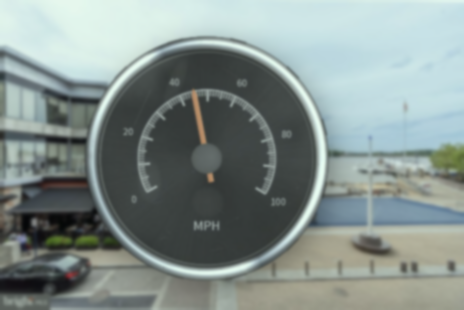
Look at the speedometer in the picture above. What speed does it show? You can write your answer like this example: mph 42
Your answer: mph 45
